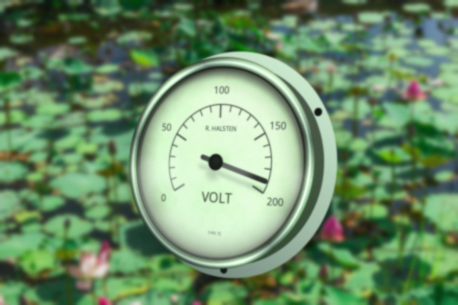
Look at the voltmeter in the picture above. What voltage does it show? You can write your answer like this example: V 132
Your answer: V 190
